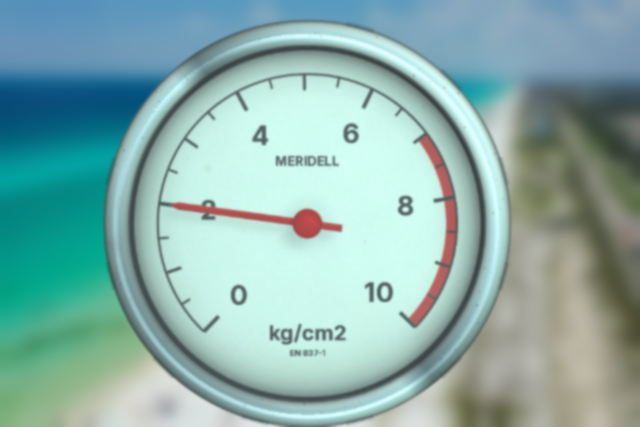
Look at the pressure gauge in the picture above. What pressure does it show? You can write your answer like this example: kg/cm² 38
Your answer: kg/cm² 2
